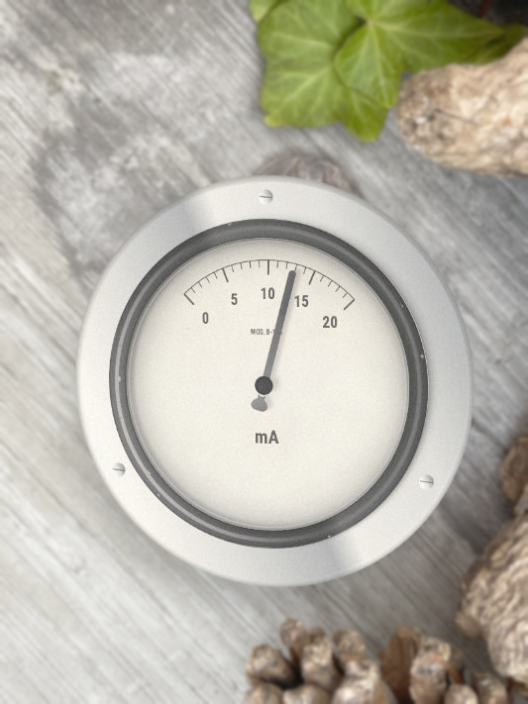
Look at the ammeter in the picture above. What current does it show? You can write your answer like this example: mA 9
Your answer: mA 13
